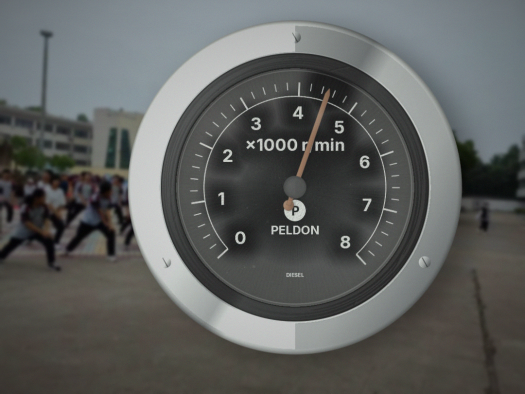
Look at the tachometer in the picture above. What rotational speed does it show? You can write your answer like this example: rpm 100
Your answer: rpm 4500
